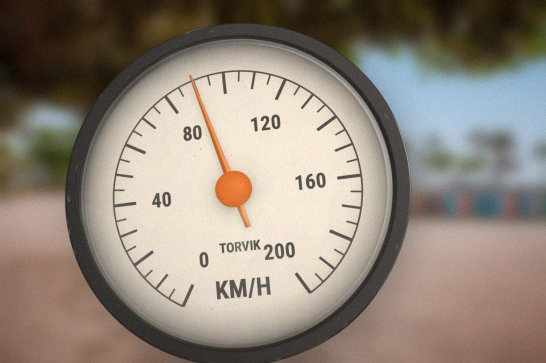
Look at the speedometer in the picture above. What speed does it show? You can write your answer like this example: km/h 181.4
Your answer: km/h 90
